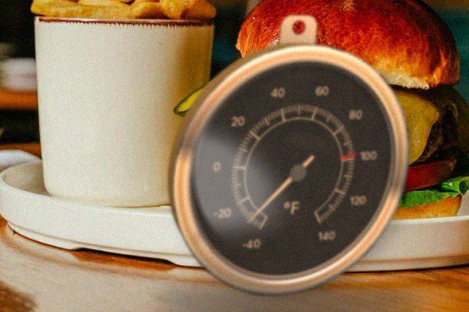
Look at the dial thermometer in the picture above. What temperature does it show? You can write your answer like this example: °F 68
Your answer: °F -30
